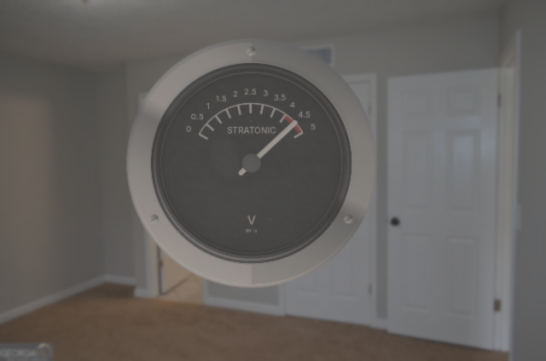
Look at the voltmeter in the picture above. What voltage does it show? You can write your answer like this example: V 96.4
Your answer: V 4.5
